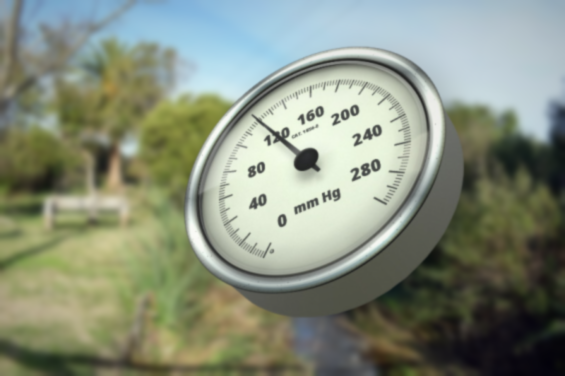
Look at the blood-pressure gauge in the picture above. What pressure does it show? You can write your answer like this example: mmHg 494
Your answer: mmHg 120
